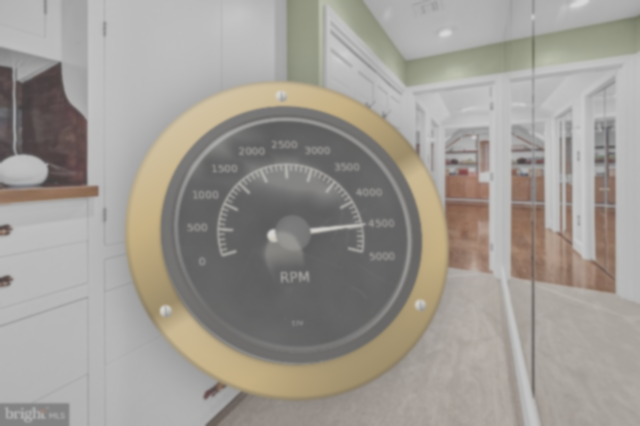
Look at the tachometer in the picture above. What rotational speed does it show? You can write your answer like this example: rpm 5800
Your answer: rpm 4500
